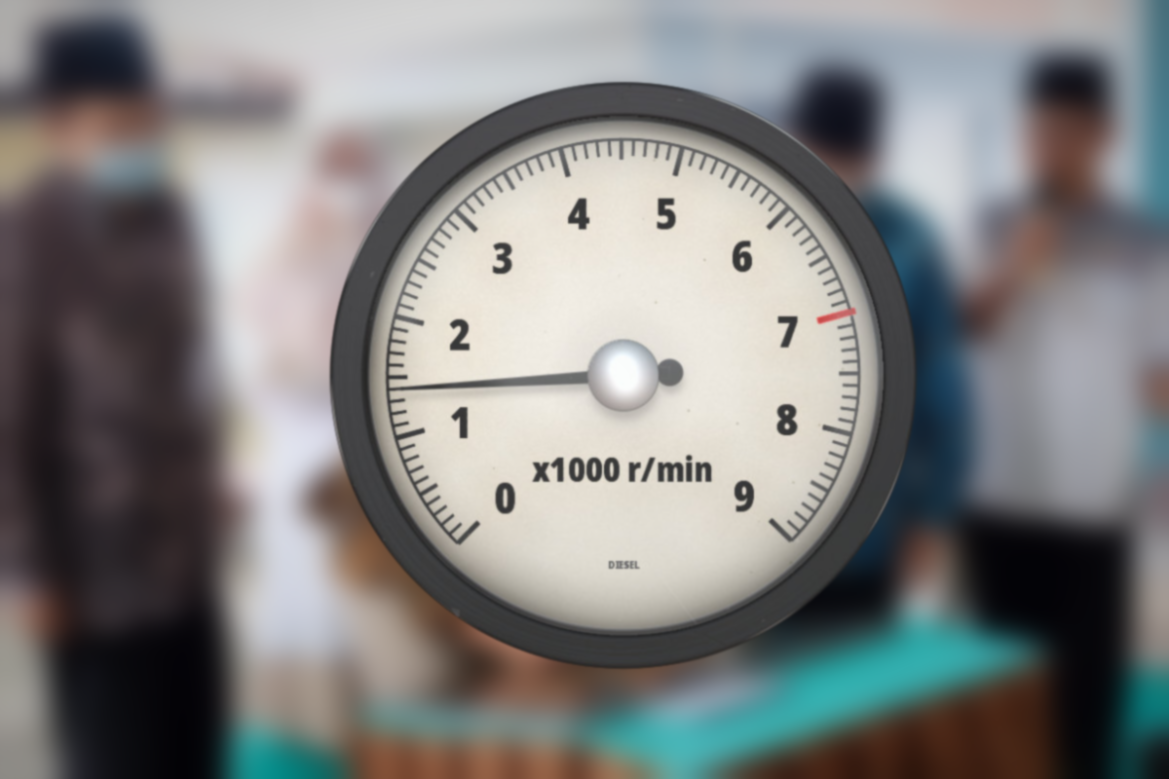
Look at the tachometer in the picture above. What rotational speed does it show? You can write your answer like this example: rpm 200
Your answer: rpm 1400
